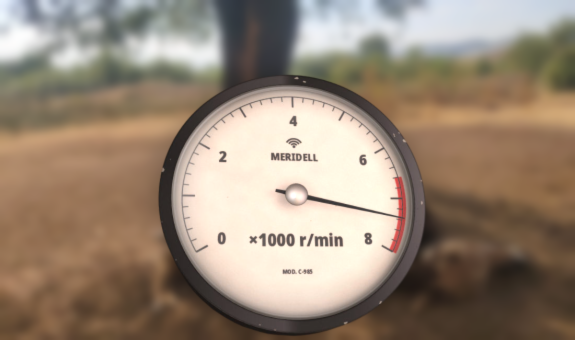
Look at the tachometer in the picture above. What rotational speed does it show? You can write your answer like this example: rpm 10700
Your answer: rpm 7400
